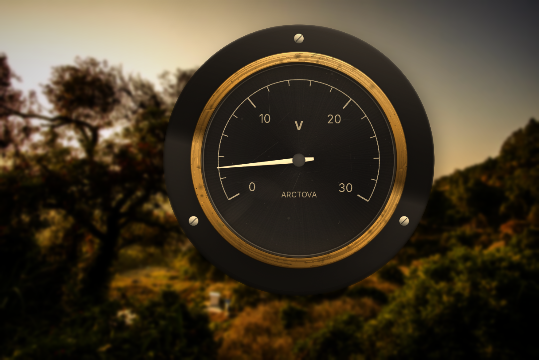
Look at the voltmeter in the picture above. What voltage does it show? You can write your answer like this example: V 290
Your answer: V 3
